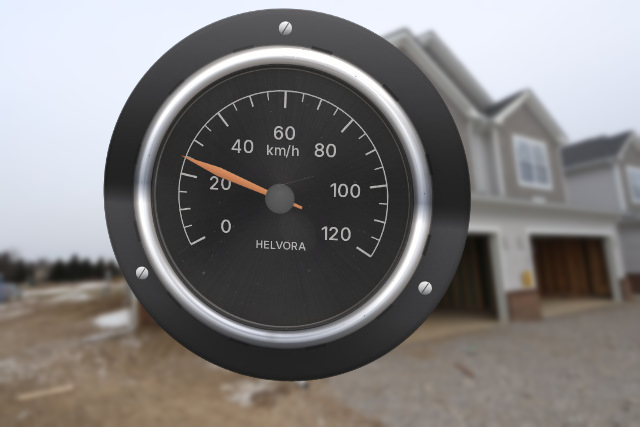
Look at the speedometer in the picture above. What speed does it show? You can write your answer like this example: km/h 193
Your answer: km/h 25
